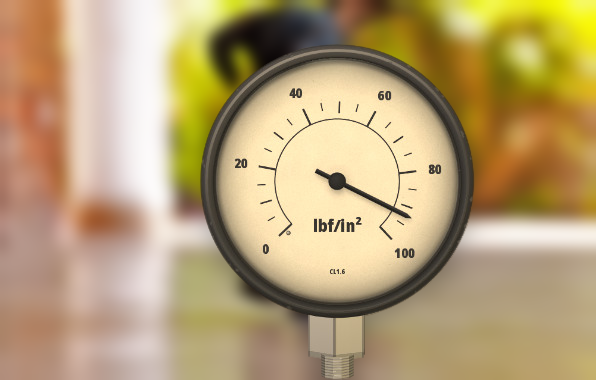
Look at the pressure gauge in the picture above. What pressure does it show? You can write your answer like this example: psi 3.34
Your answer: psi 92.5
